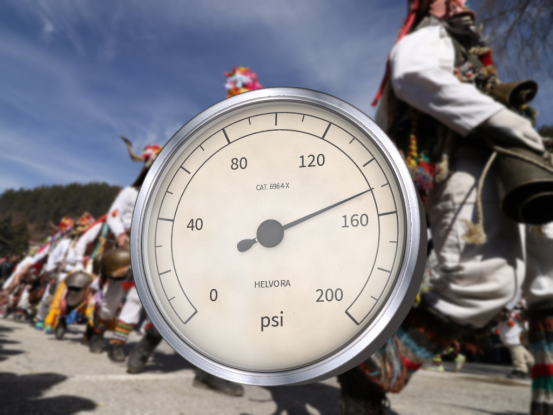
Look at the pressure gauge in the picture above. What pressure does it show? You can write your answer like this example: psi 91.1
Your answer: psi 150
